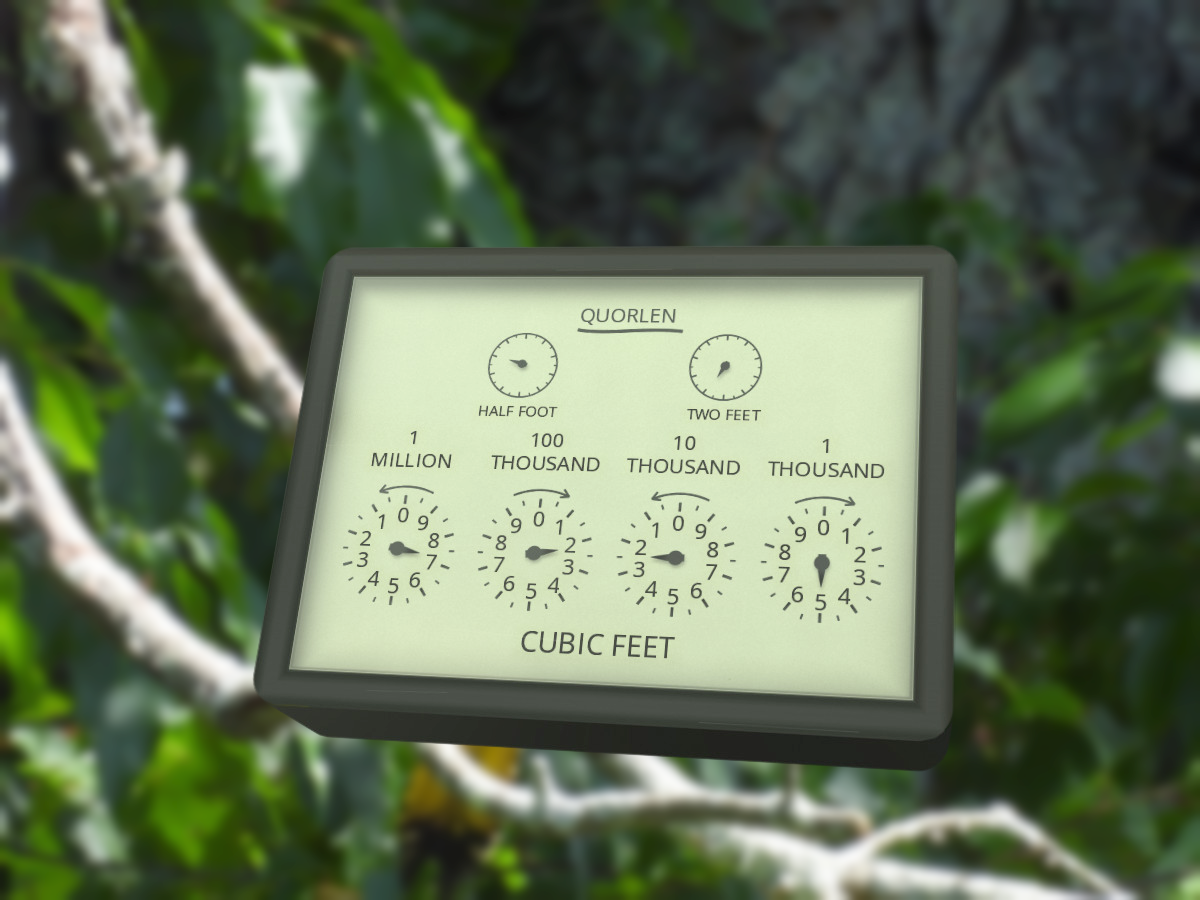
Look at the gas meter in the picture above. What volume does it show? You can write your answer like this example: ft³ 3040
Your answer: ft³ 722500
